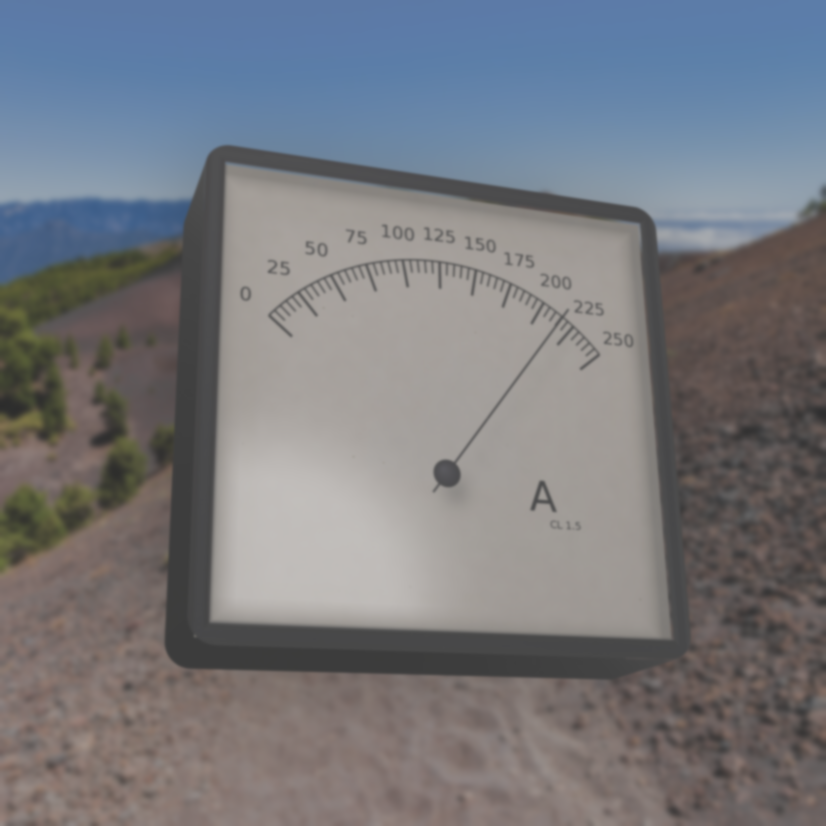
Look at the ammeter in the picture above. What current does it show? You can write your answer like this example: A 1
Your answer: A 215
